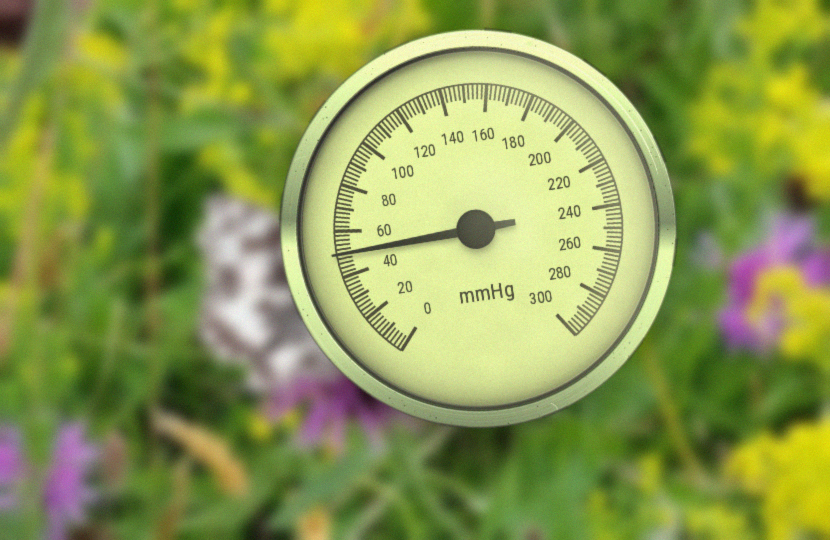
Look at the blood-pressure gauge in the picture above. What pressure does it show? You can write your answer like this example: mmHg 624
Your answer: mmHg 50
